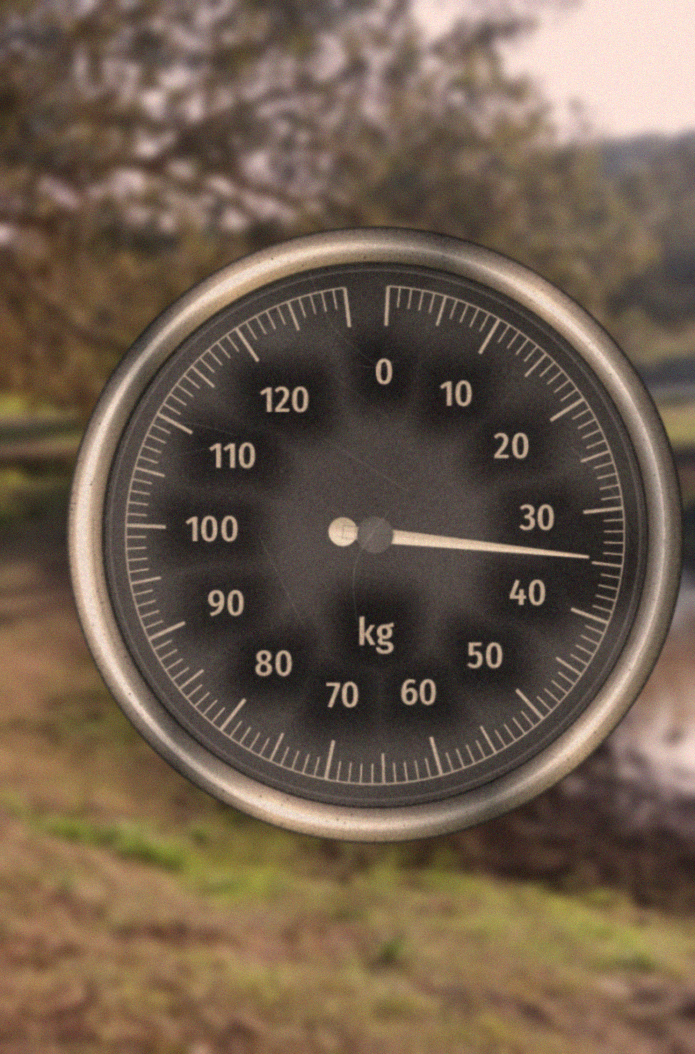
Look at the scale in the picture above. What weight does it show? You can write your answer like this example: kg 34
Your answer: kg 34.5
